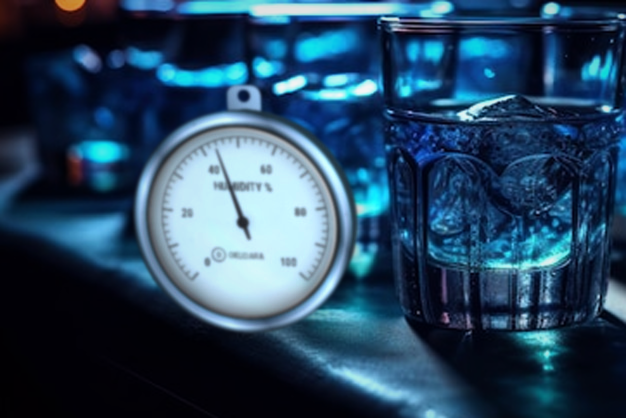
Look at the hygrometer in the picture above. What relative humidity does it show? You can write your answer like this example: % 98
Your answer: % 44
